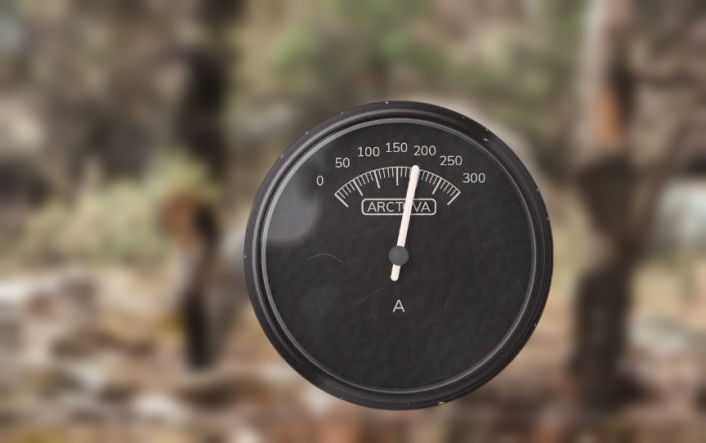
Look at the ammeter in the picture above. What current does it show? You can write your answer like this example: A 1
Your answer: A 190
